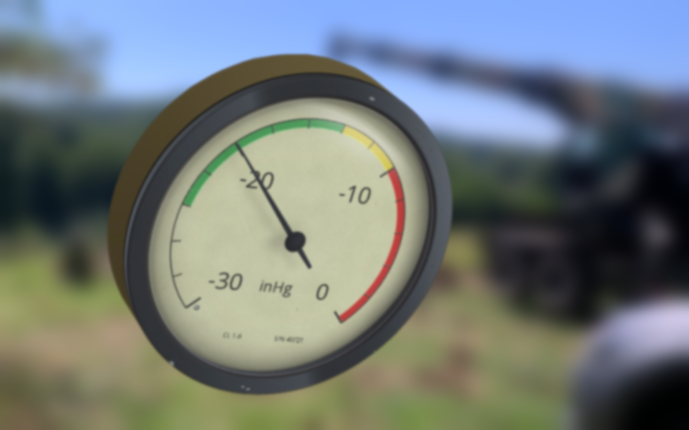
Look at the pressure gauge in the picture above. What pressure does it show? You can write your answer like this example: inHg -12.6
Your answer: inHg -20
